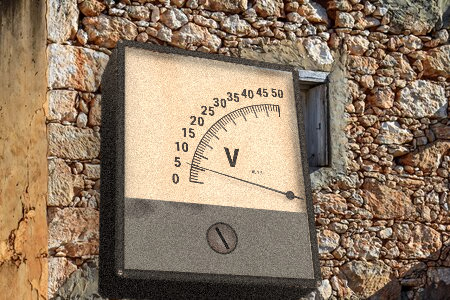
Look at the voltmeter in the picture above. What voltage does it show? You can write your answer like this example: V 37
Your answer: V 5
